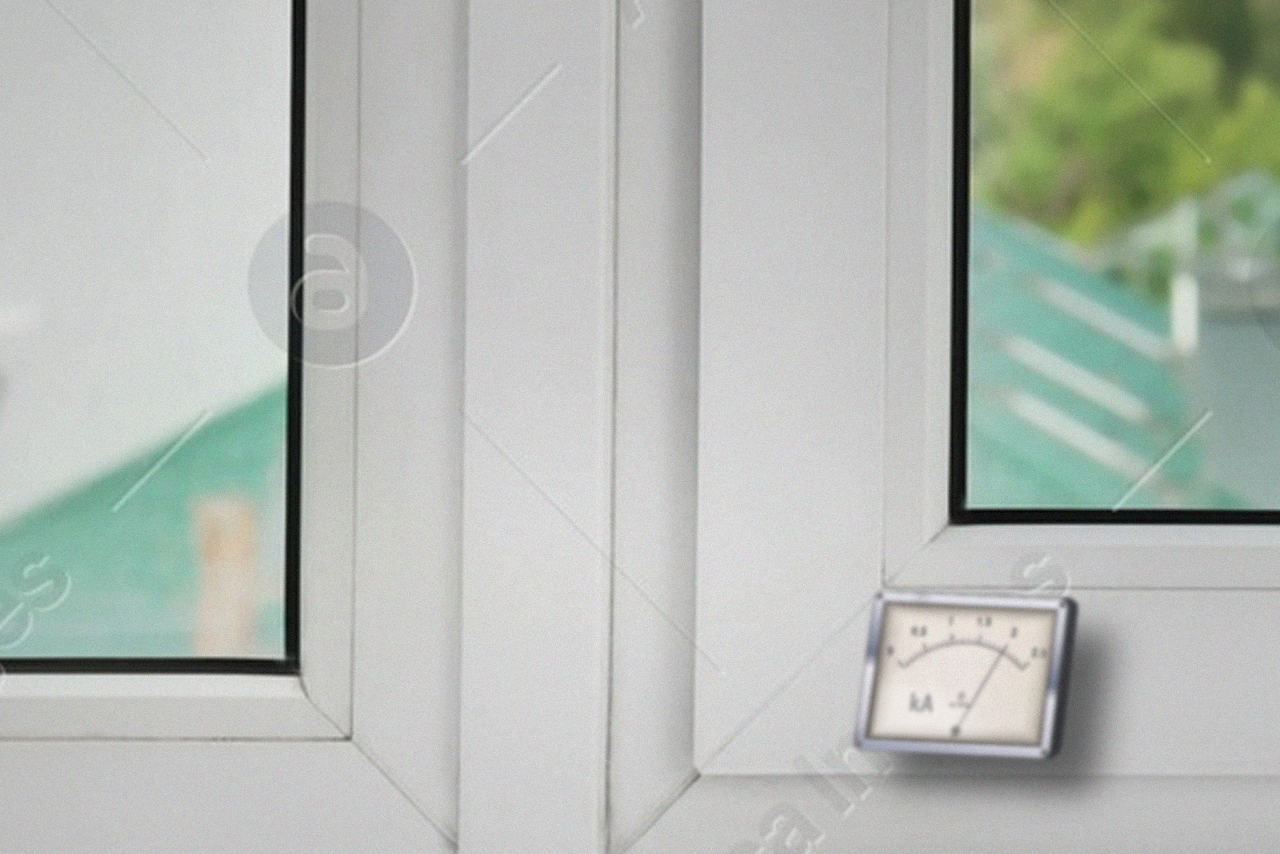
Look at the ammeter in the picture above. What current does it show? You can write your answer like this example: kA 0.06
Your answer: kA 2
